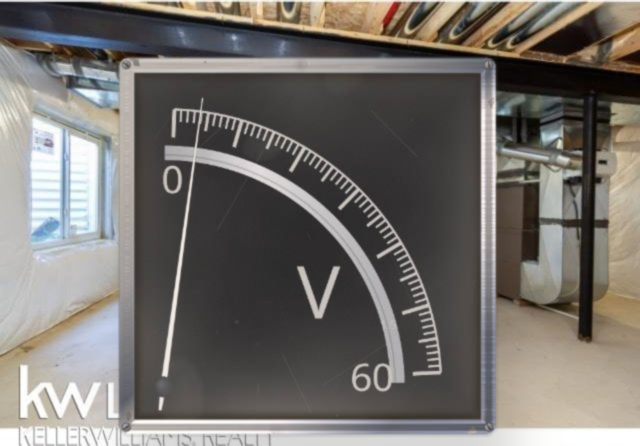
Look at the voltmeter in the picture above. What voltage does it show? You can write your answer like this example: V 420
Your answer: V 4
